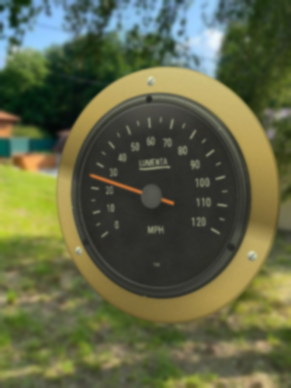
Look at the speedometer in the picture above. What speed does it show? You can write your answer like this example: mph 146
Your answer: mph 25
